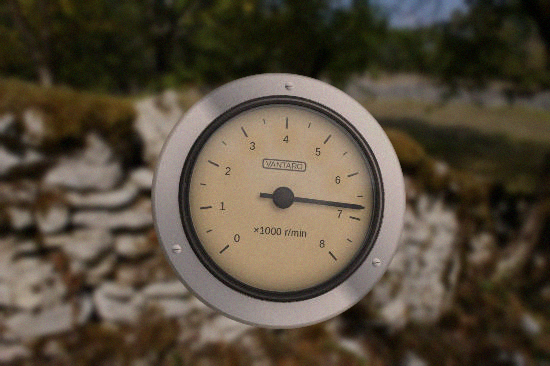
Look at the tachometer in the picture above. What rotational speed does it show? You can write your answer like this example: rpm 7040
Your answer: rpm 6750
